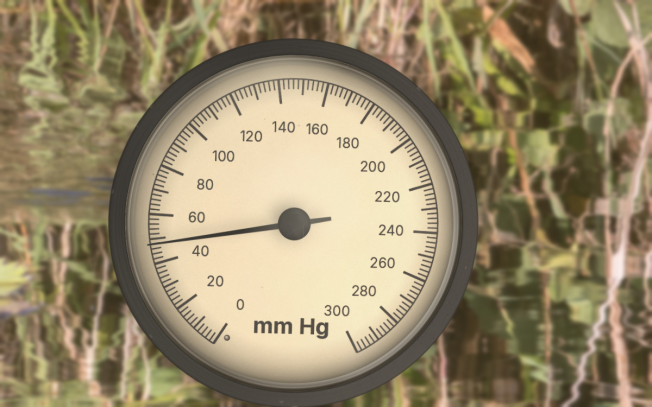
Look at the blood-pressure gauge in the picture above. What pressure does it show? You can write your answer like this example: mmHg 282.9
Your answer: mmHg 48
